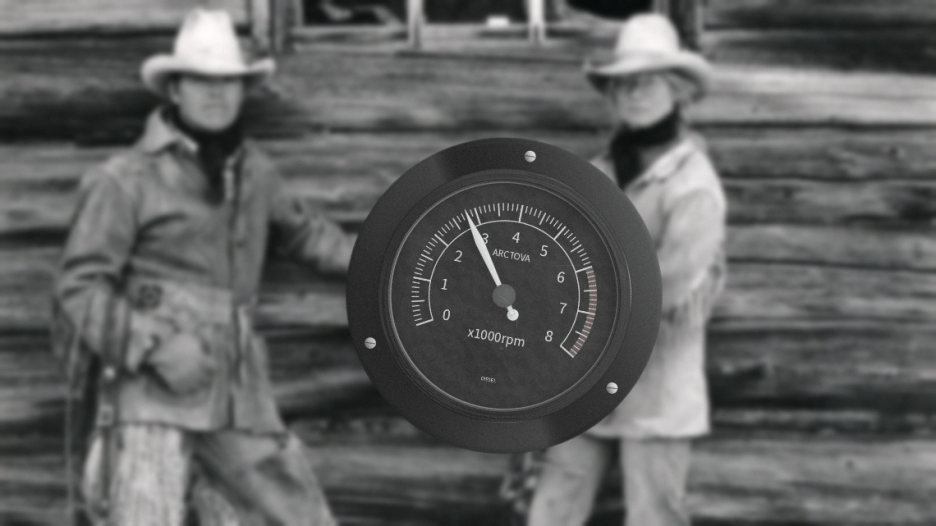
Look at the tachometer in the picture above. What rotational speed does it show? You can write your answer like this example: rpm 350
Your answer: rpm 2800
